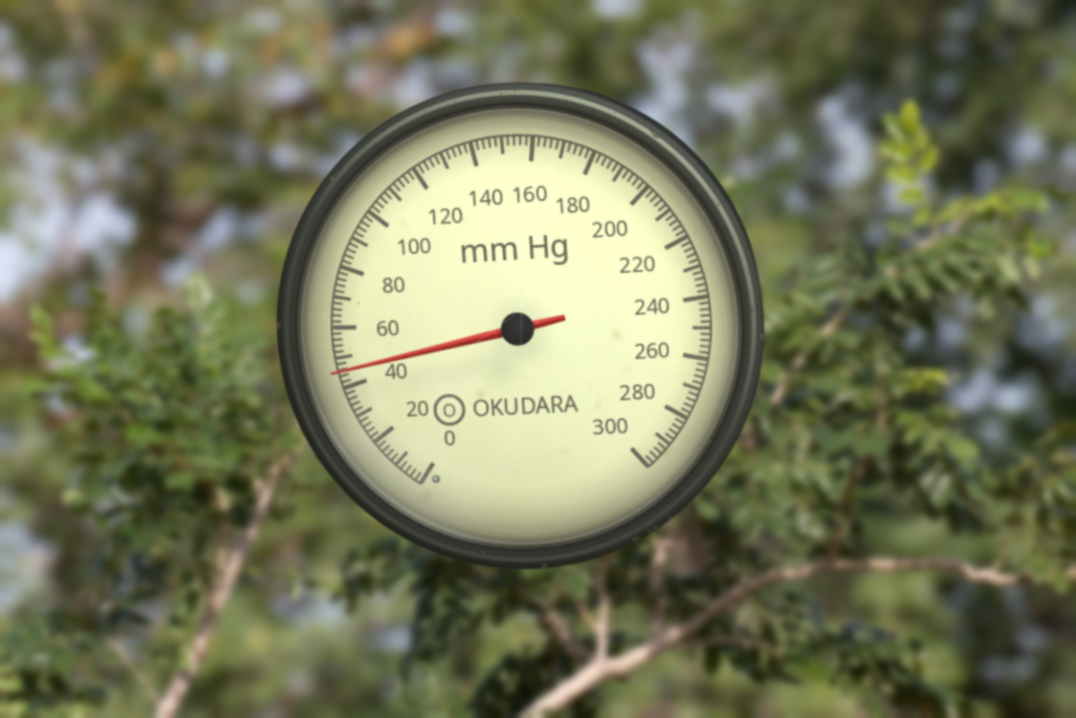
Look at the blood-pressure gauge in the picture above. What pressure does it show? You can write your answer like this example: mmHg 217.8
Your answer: mmHg 46
